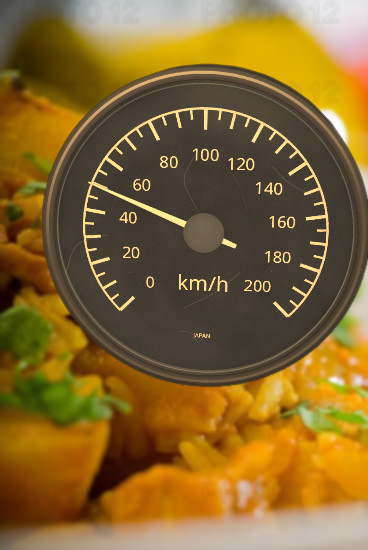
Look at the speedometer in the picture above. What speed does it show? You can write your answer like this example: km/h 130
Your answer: km/h 50
